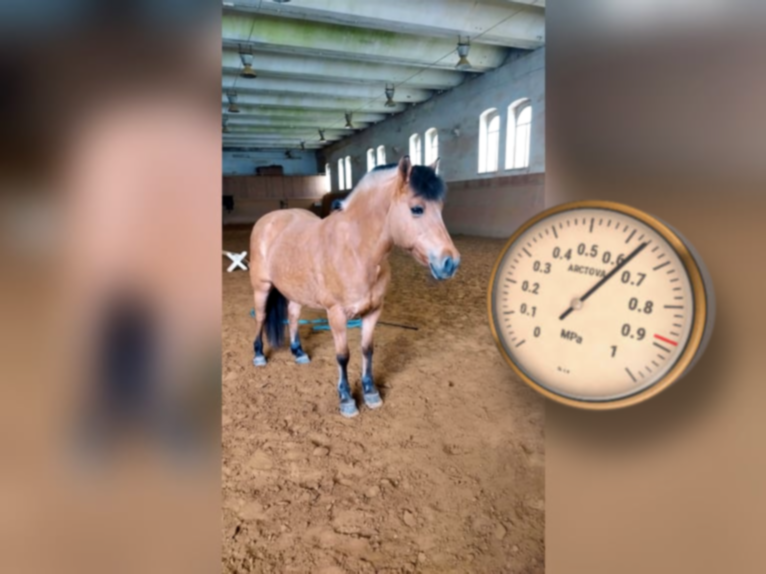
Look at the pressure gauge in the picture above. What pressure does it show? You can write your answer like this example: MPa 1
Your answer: MPa 0.64
